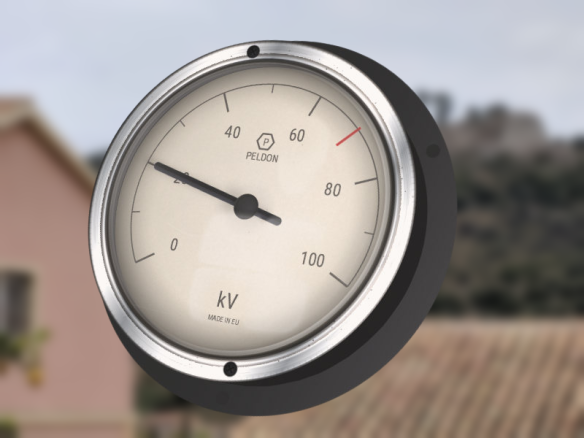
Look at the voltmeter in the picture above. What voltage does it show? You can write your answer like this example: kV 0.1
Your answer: kV 20
